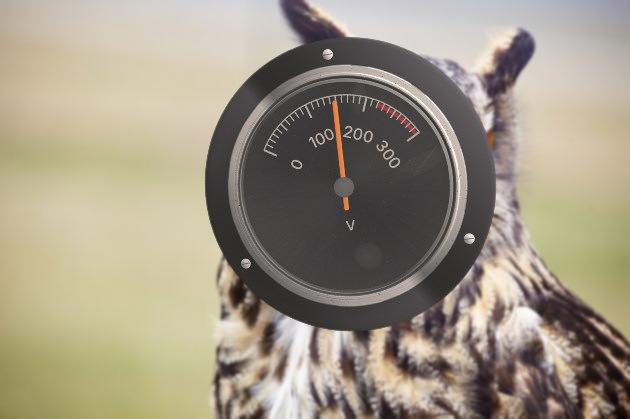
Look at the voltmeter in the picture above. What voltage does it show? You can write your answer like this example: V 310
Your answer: V 150
